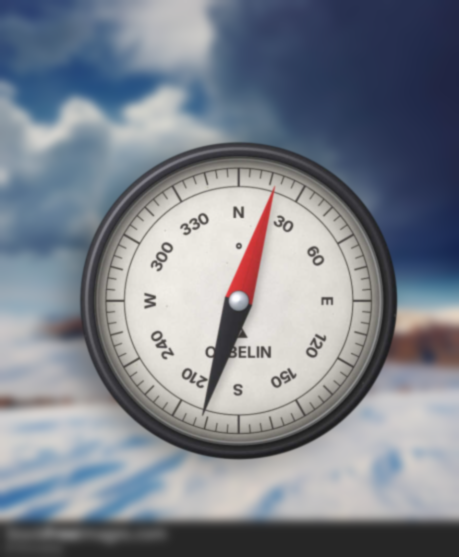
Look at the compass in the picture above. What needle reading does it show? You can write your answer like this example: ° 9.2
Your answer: ° 17.5
